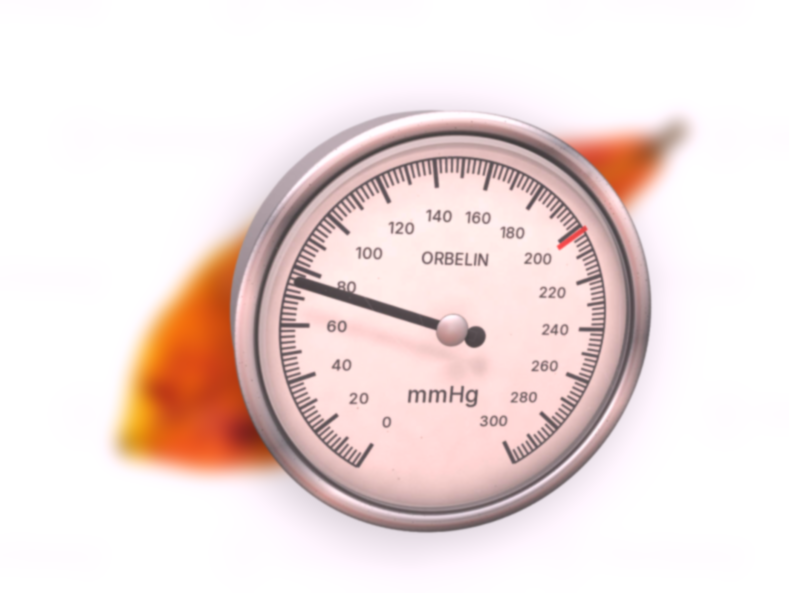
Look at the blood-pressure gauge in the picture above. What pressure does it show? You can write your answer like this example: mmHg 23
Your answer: mmHg 76
